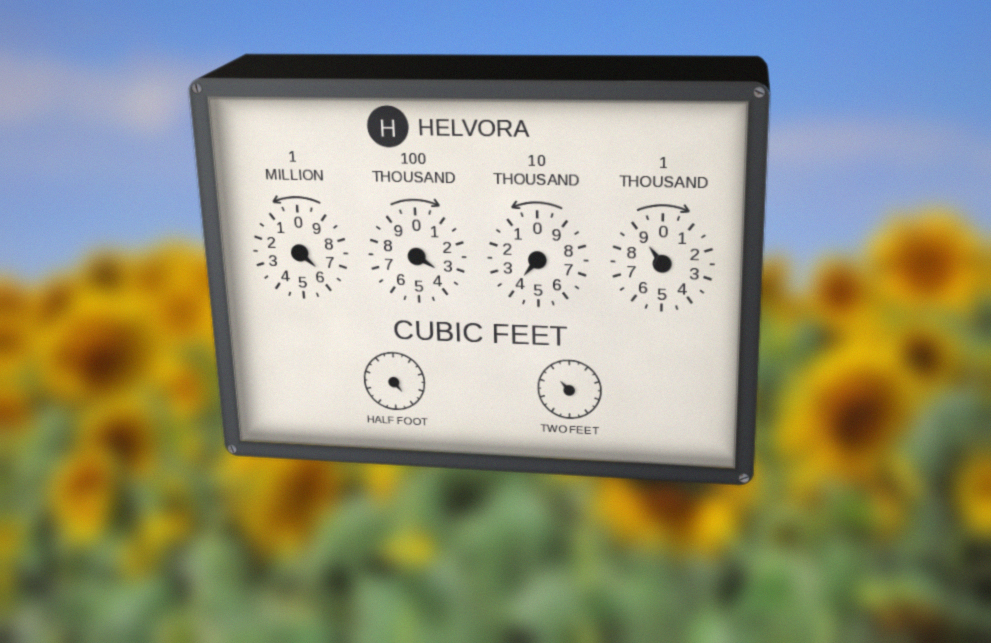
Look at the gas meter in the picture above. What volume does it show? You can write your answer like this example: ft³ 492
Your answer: ft³ 633900
